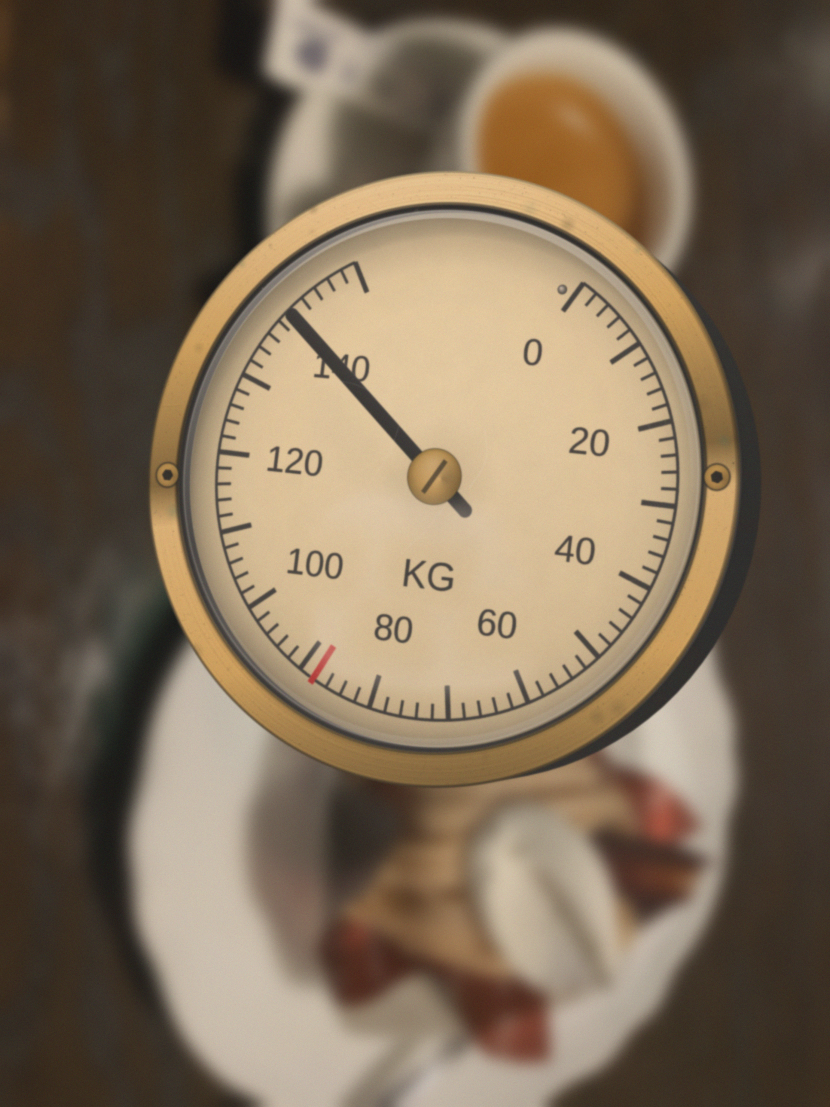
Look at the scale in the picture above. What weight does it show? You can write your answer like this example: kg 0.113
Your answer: kg 140
